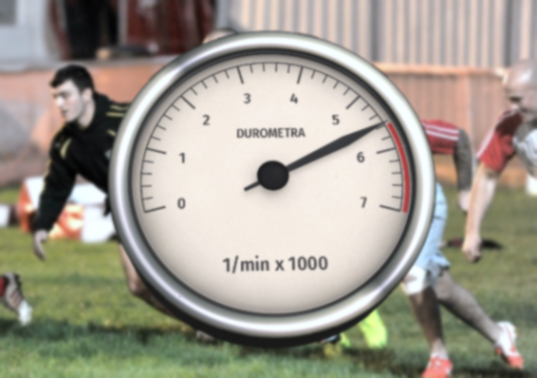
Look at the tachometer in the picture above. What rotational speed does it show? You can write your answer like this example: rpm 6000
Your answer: rpm 5600
